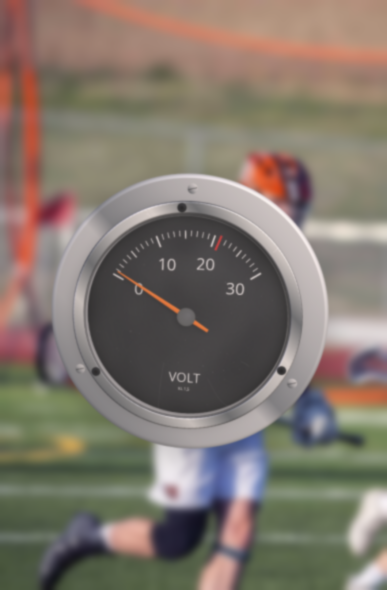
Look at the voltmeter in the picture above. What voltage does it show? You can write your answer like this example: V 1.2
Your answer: V 1
